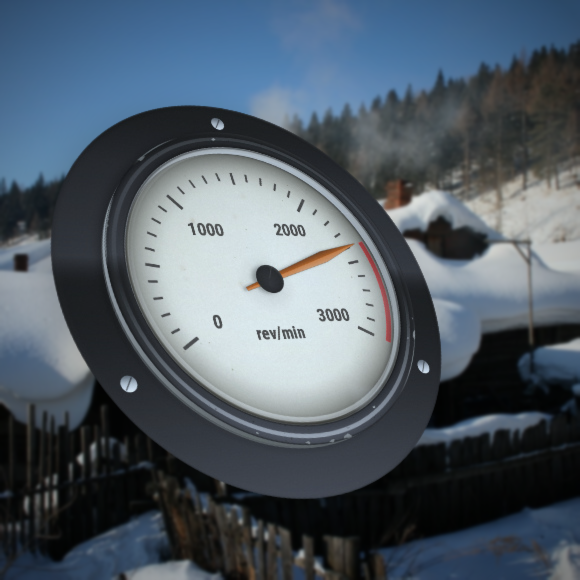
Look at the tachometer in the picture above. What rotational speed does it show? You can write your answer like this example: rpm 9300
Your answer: rpm 2400
